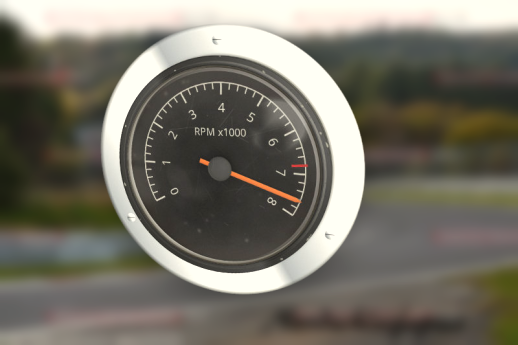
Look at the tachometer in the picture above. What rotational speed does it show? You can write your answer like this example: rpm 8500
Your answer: rpm 7600
